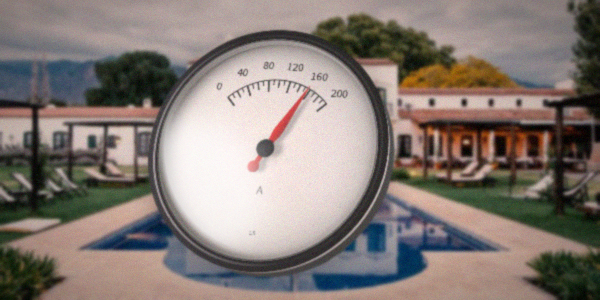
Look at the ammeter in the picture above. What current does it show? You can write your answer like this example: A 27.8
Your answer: A 160
